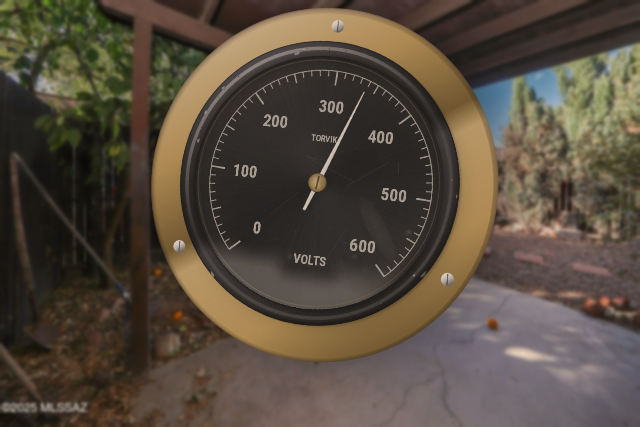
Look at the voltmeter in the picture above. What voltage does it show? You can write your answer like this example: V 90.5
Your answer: V 340
